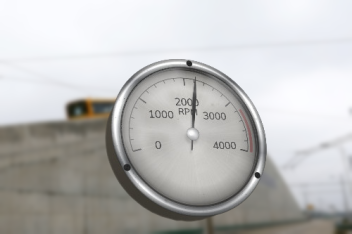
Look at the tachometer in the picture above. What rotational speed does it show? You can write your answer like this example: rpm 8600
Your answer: rpm 2200
